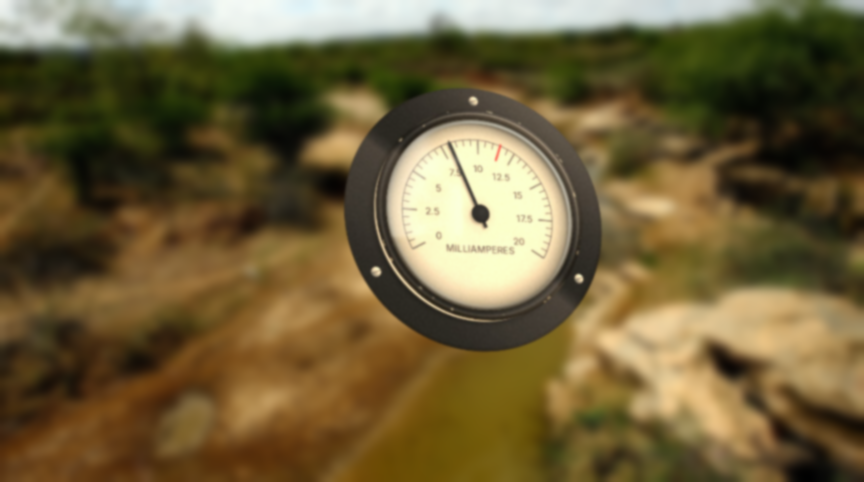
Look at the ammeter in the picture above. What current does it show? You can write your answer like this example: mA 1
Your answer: mA 8
